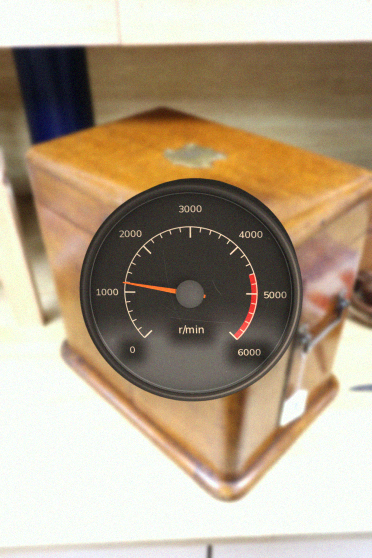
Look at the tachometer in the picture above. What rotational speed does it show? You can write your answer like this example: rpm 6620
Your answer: rpm 1200
